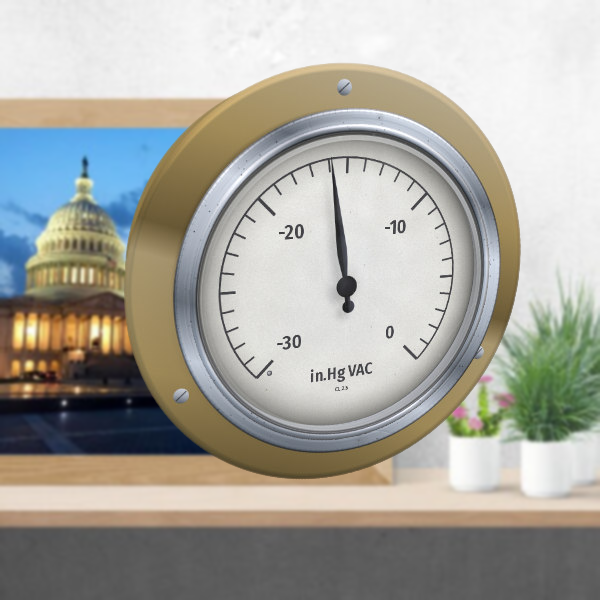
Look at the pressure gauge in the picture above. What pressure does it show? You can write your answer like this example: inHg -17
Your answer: inHg -16
